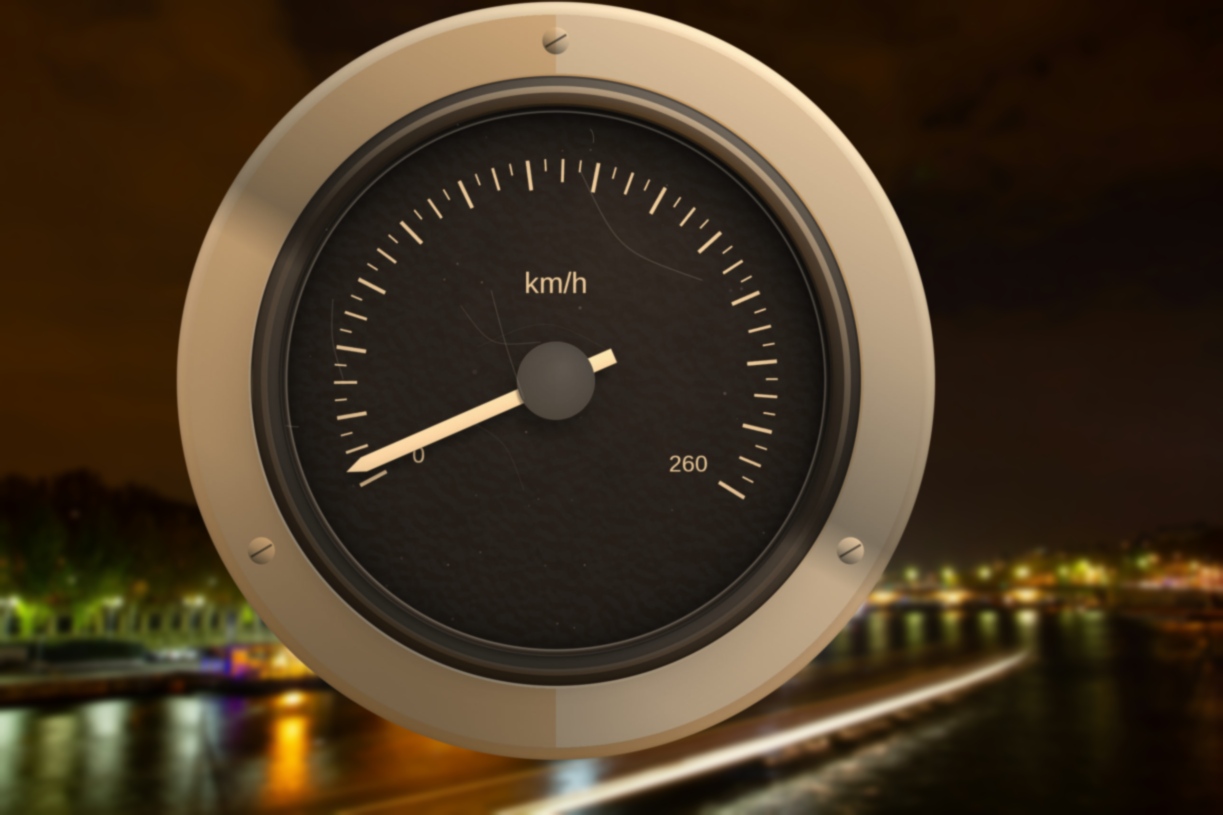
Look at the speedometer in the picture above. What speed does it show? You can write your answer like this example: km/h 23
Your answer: km/h 5
